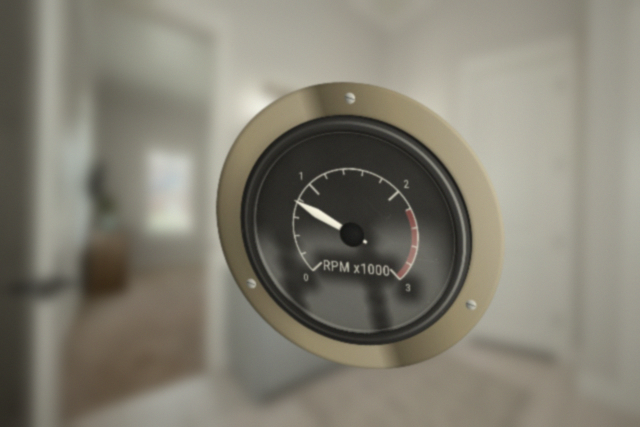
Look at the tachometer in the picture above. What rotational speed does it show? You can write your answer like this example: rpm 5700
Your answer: rpm 800
